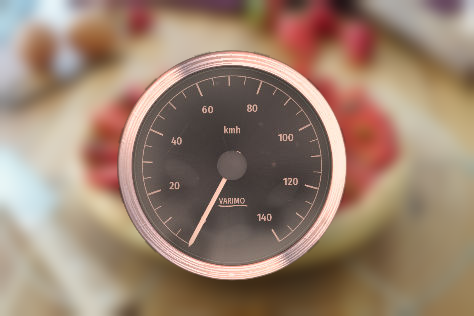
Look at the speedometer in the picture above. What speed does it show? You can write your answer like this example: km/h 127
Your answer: km/h 0
